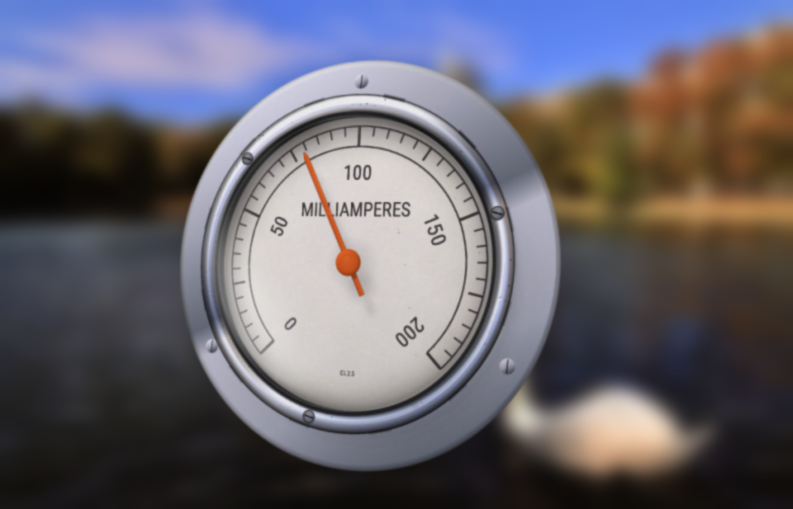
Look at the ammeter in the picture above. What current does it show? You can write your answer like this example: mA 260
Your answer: mA 80
